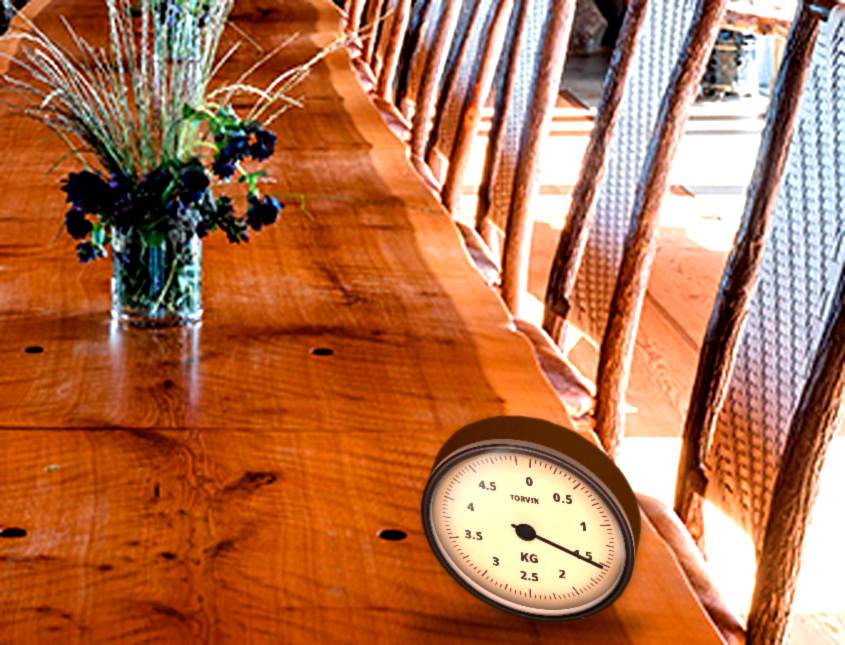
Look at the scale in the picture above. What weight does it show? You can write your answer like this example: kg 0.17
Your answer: kg 1.5
